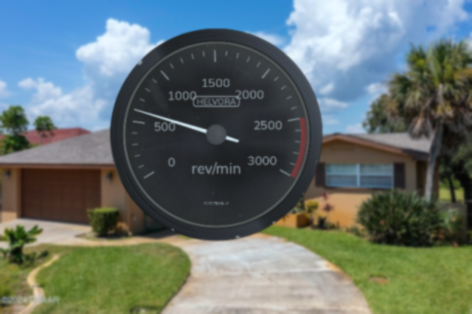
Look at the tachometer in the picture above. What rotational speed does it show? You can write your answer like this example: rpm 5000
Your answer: rpm 600
